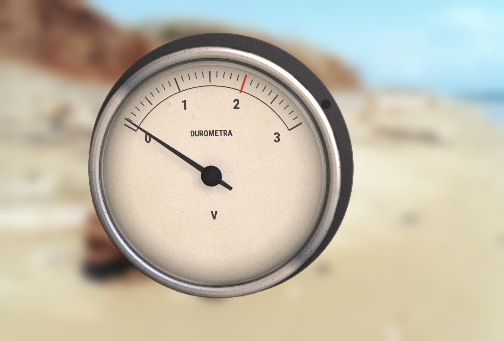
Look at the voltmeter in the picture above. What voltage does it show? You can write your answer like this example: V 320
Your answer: V 0.1
